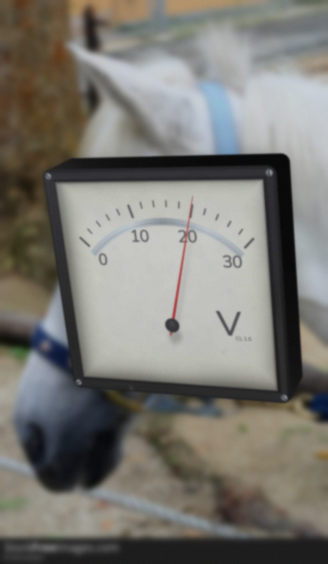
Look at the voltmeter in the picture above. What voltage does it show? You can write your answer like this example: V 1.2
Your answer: V 20
